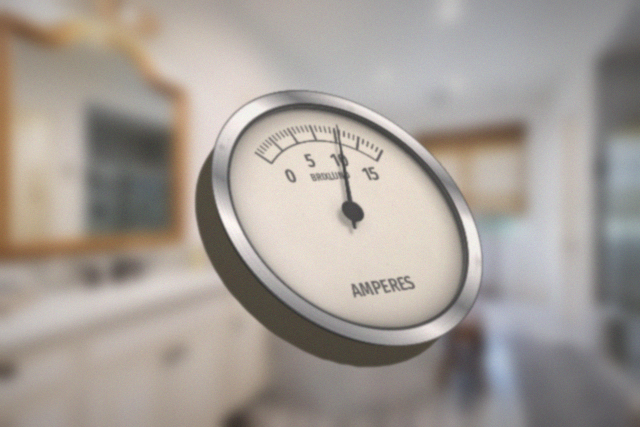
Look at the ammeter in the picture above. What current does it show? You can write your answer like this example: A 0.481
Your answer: A 10
